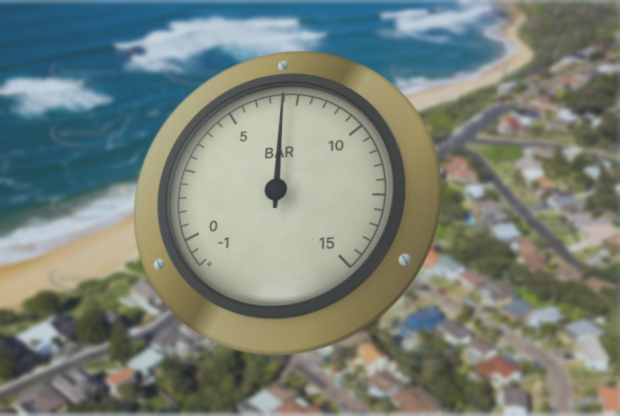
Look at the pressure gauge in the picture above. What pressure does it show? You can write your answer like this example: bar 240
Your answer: bar 7
